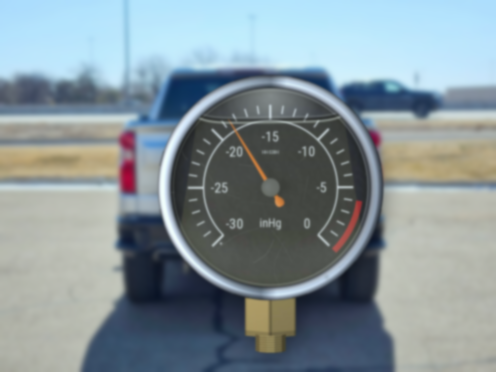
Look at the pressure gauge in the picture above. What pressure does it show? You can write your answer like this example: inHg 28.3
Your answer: inHg -18.5
